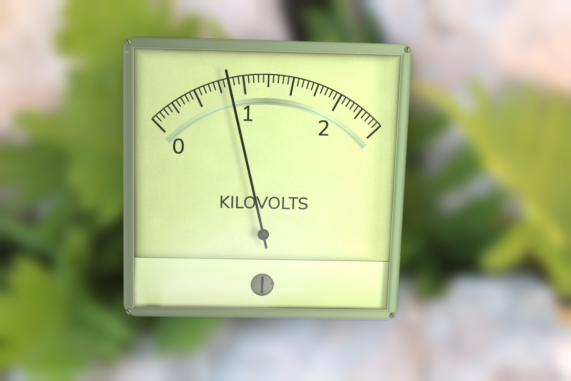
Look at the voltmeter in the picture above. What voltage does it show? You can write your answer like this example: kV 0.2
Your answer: kV 0.85
